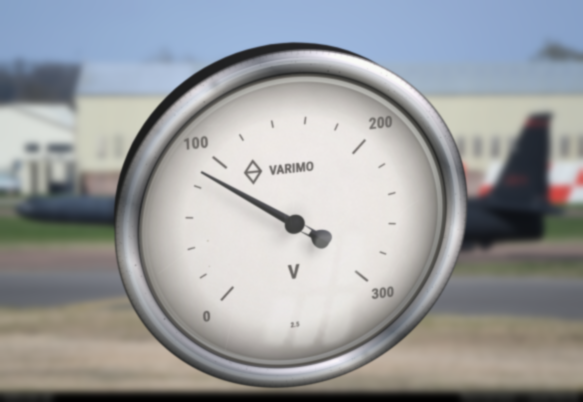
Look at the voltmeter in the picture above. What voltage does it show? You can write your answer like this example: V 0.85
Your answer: V 90
